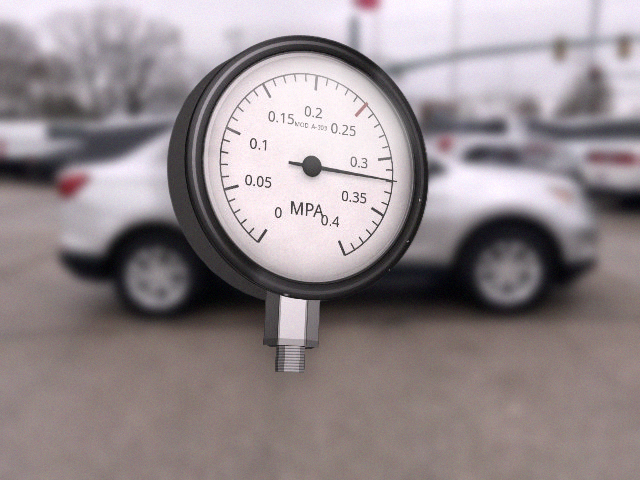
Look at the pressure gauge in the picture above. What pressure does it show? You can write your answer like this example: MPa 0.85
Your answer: MPa 0.32
